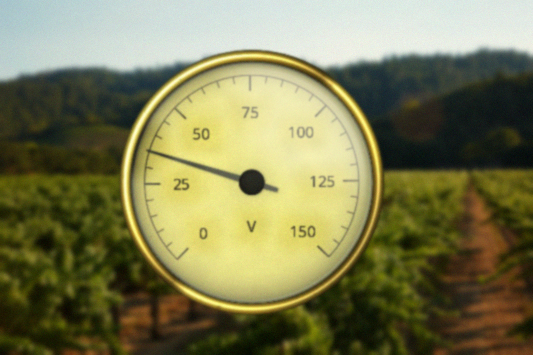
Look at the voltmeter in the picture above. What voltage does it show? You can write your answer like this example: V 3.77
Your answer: V 35
